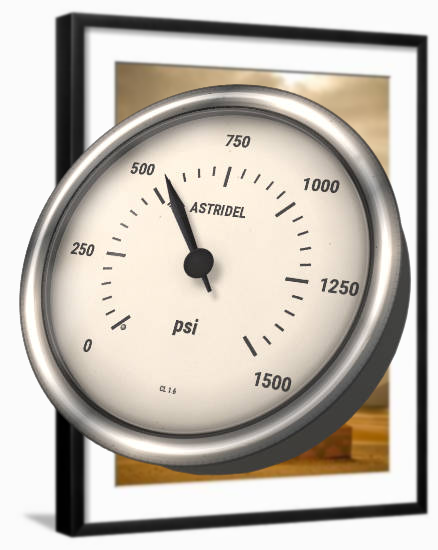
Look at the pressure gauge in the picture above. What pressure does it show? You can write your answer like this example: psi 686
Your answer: psi 550
